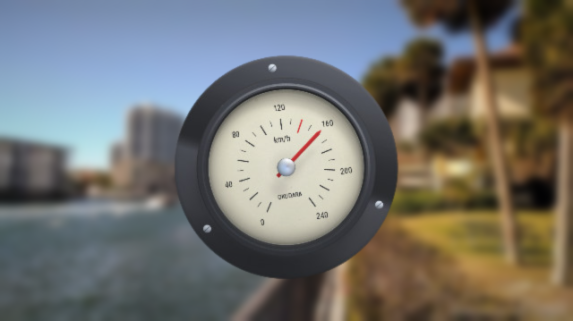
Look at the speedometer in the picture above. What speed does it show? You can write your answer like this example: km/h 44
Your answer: km/h 160
